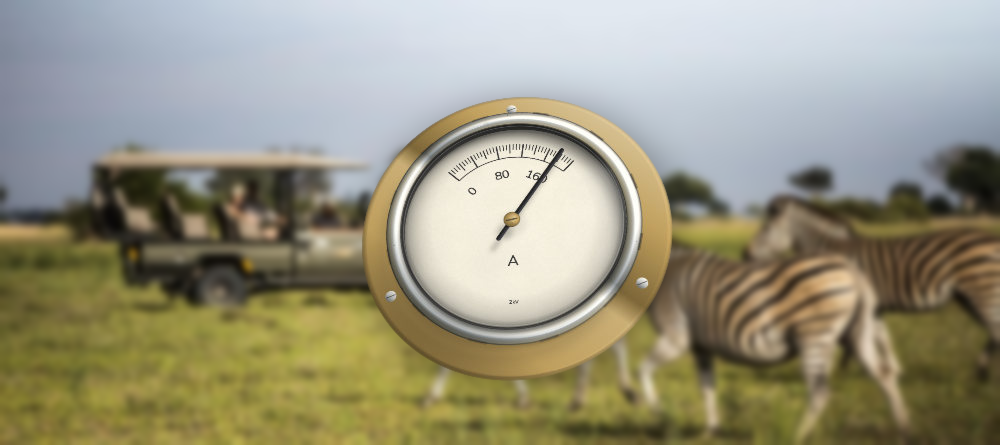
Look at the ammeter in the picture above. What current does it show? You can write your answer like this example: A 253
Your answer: A 180
